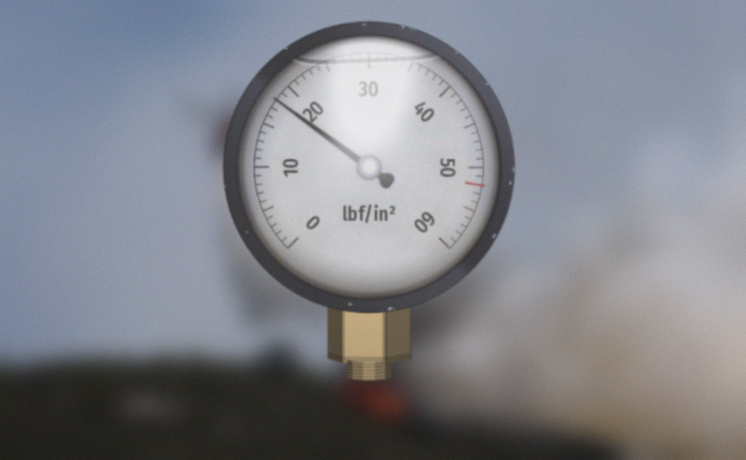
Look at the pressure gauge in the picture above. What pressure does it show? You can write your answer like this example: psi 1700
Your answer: psi 18
